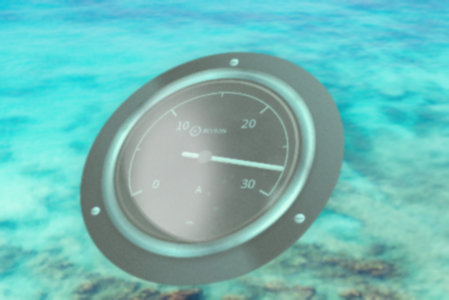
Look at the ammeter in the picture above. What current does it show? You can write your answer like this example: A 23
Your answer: A 27.5
